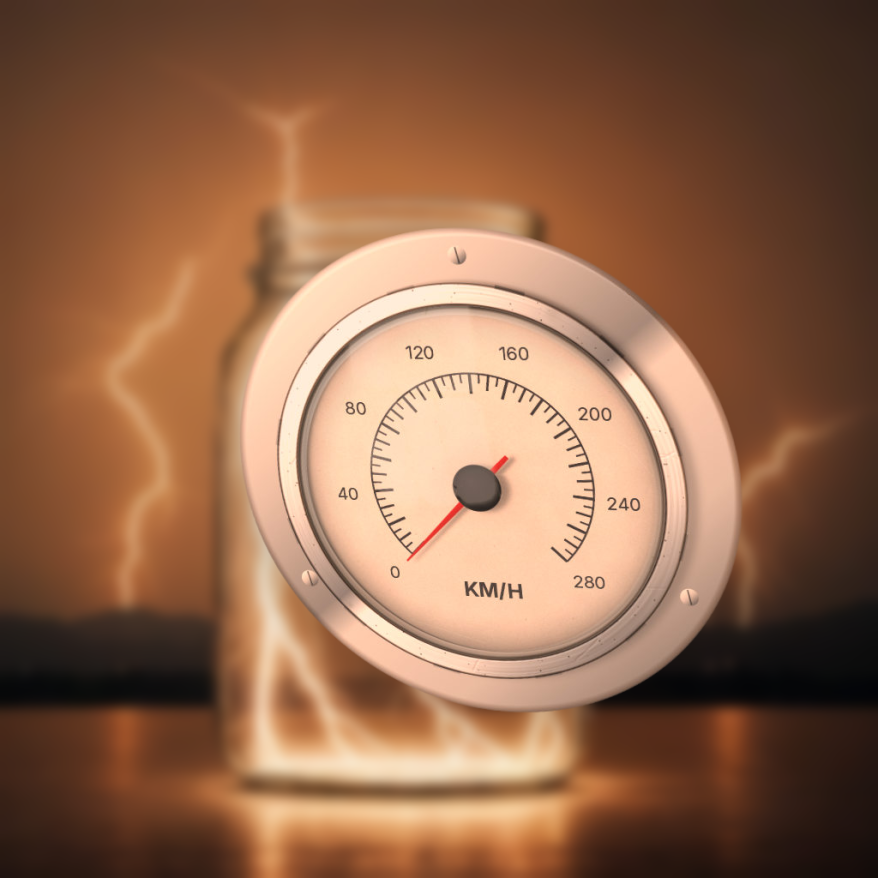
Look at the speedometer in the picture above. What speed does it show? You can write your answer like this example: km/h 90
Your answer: km/h 0
